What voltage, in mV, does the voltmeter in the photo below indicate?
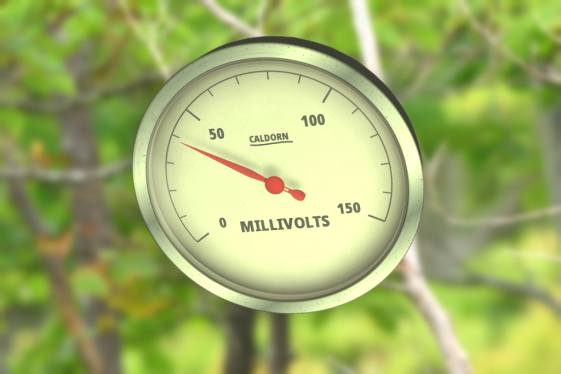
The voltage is 40 mV
